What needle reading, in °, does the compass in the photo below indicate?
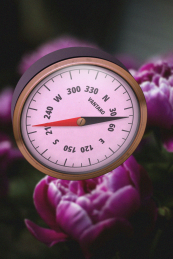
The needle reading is 220 °
